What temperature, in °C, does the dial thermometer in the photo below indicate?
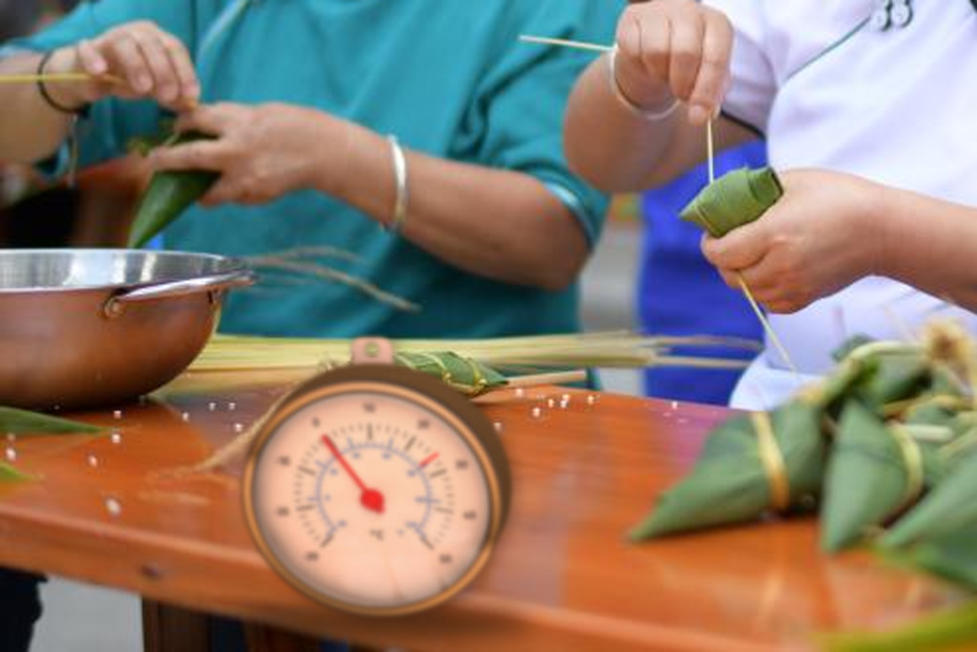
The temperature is 0 °C
